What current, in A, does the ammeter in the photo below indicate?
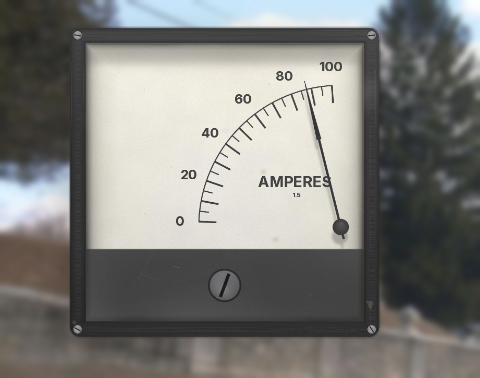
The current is 87.5 A
